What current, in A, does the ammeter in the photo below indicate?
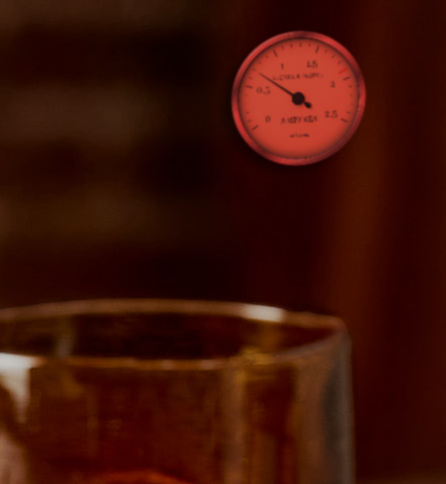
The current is 0.7 A
